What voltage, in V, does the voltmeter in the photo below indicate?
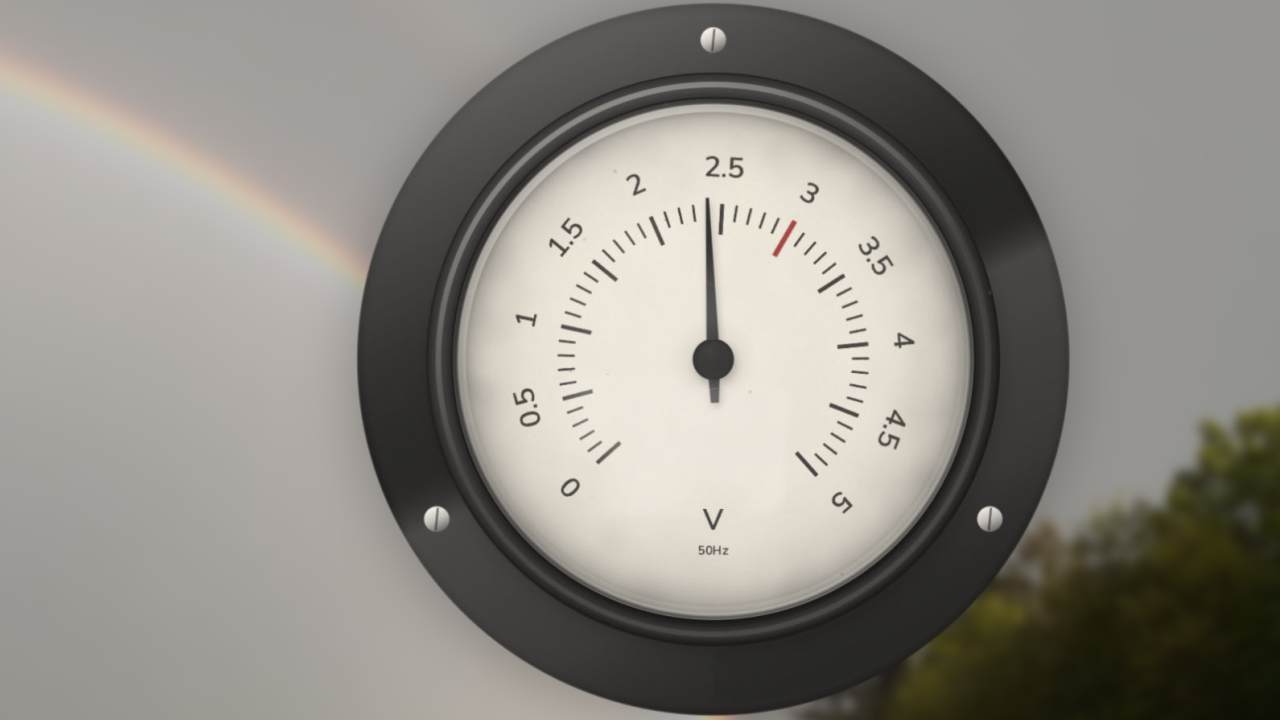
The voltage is 2.4 V
